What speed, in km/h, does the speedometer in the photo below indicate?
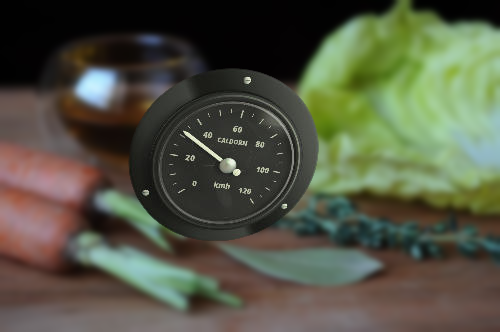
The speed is 32.5 km/h
